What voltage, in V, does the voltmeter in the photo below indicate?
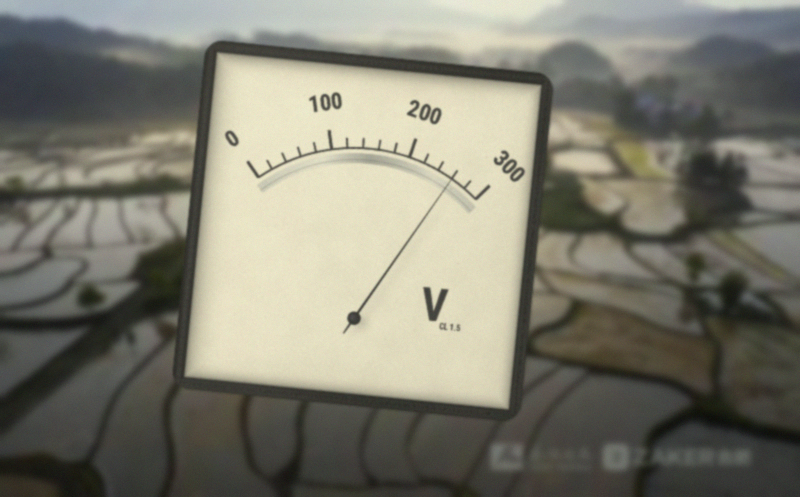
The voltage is 260 V
